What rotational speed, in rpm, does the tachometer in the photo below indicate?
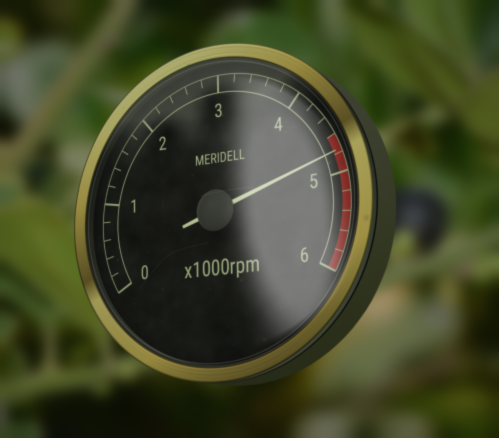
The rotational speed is 4800 rpm
